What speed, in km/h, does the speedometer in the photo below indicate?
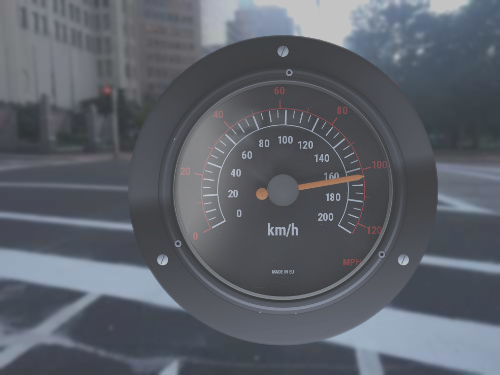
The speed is 165 km/h
